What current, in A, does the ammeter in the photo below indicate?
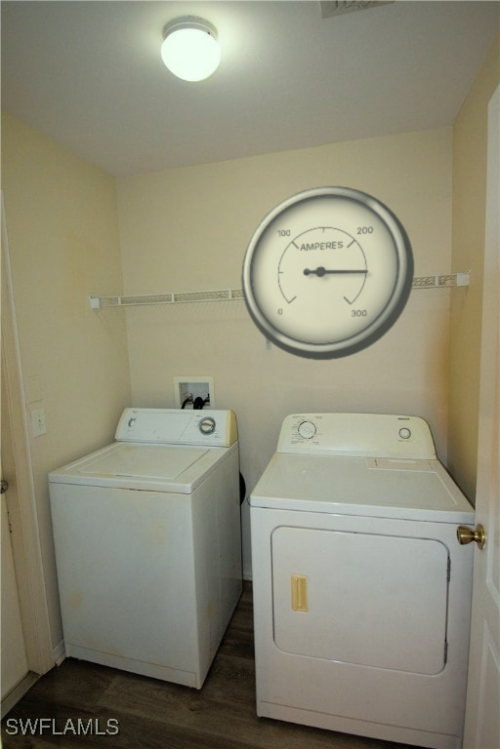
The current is 250 A
